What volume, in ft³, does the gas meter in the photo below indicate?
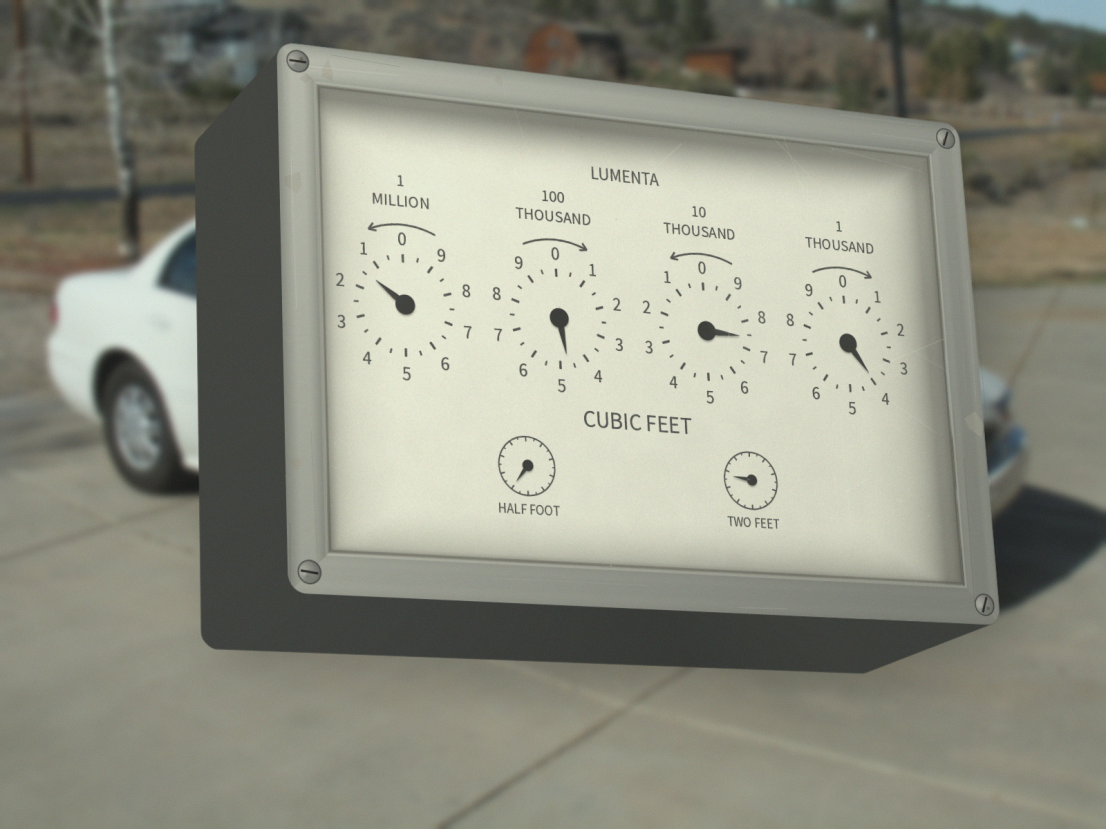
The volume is 147400 ft³
